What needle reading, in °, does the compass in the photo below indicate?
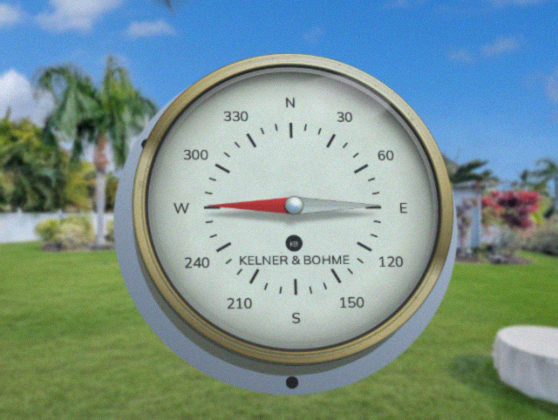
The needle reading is 270 °
